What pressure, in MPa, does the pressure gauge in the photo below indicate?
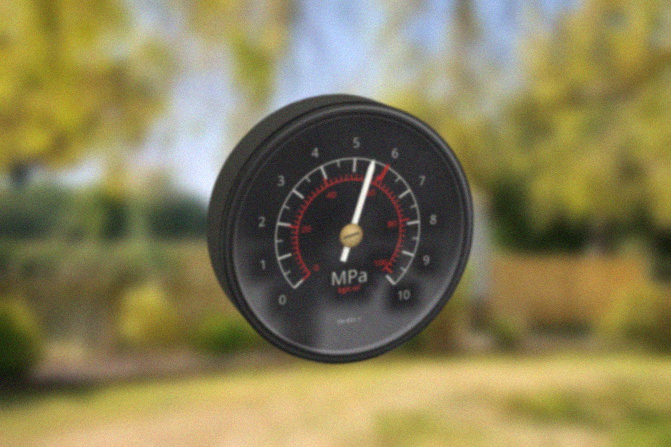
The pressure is 5.5 MPa
